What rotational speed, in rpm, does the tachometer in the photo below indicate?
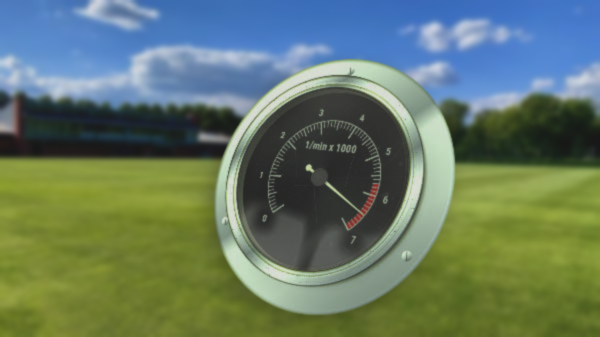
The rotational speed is 6500 rpm
